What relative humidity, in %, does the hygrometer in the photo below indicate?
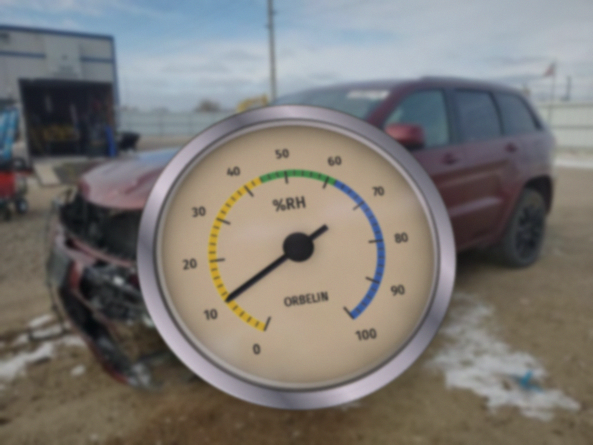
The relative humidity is 10 %
